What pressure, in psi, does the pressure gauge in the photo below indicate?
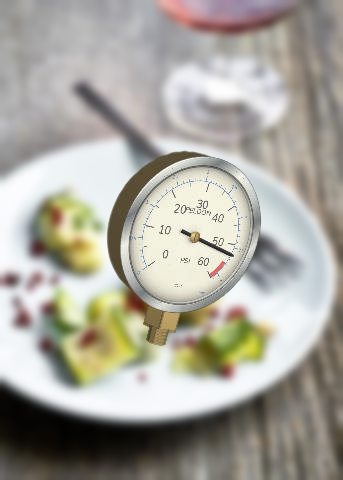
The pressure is 52.5 psi
